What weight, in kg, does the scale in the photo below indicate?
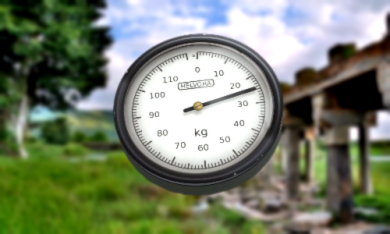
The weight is 25 kg
